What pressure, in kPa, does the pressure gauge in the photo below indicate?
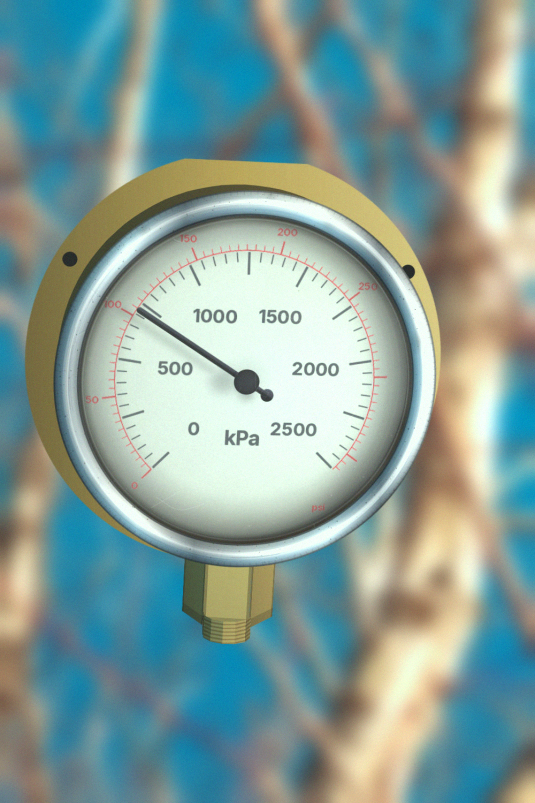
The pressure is 725 kPa
